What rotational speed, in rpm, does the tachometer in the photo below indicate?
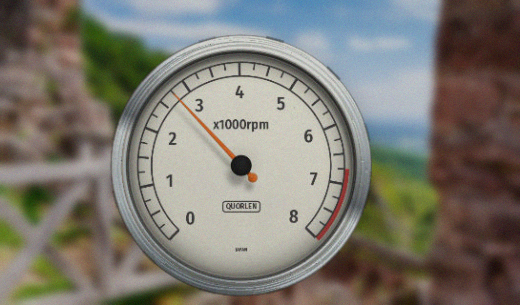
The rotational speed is 2750 rpm
